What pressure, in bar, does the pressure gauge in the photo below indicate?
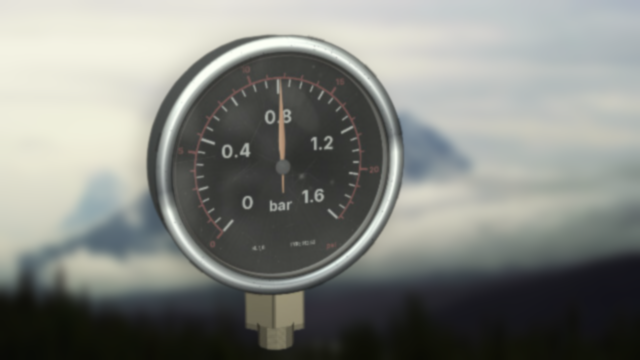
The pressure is 0.8 bar
